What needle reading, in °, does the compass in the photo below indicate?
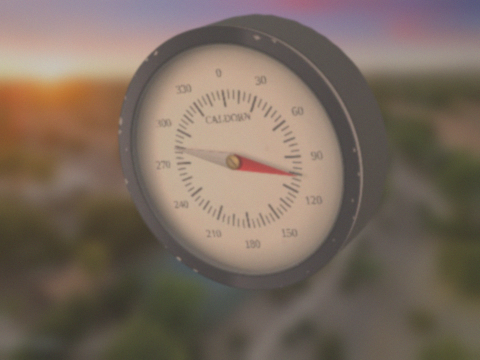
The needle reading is 105 °
